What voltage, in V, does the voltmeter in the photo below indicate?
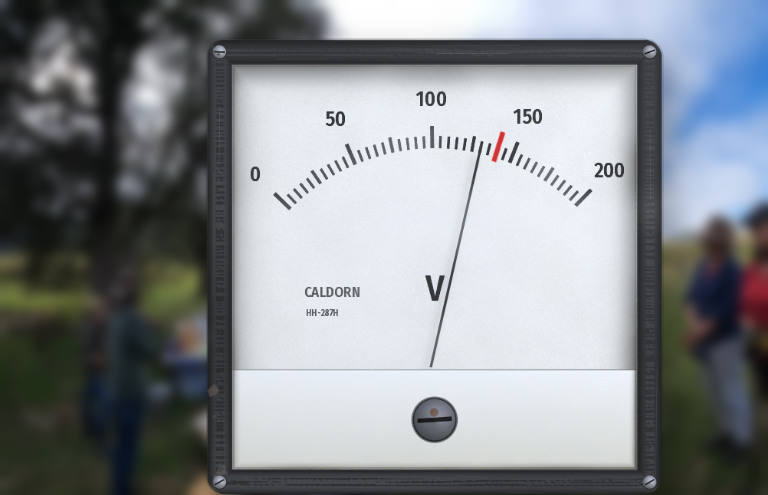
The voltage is 130 V
